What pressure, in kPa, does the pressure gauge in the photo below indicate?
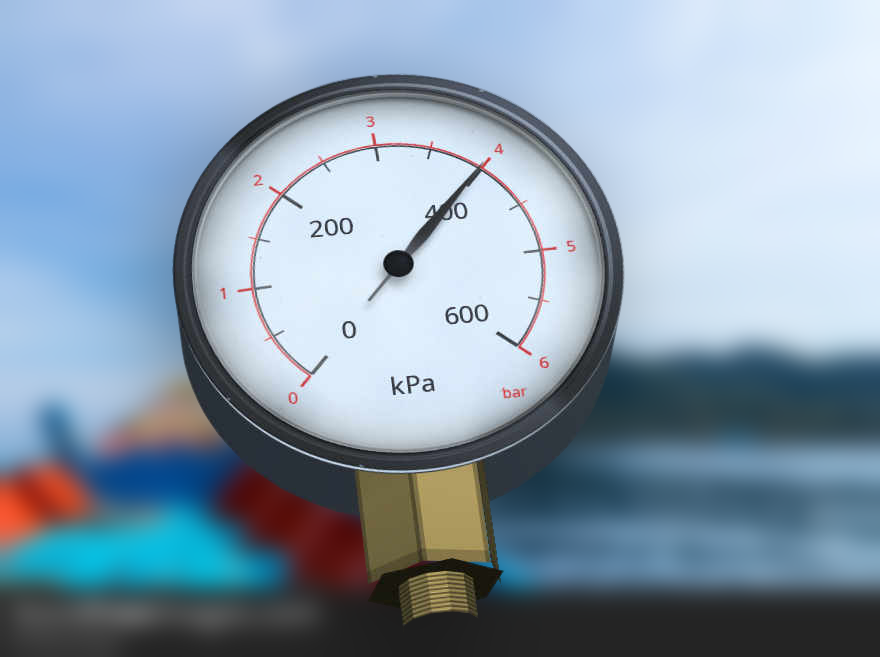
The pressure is 400 kPa
